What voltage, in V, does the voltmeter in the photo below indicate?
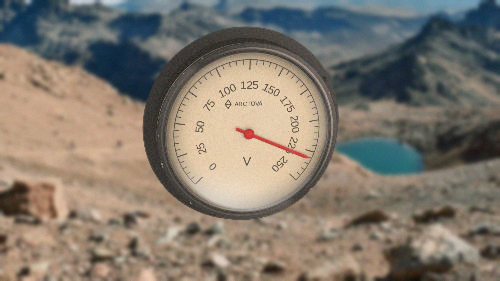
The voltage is 230 V
